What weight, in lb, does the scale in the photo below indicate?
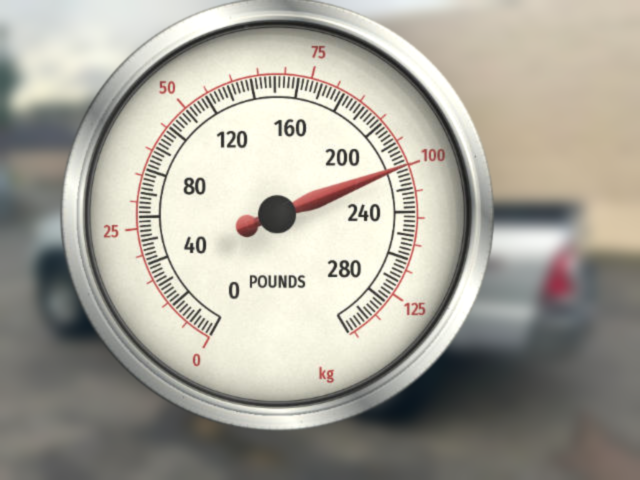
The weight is 220 lb
